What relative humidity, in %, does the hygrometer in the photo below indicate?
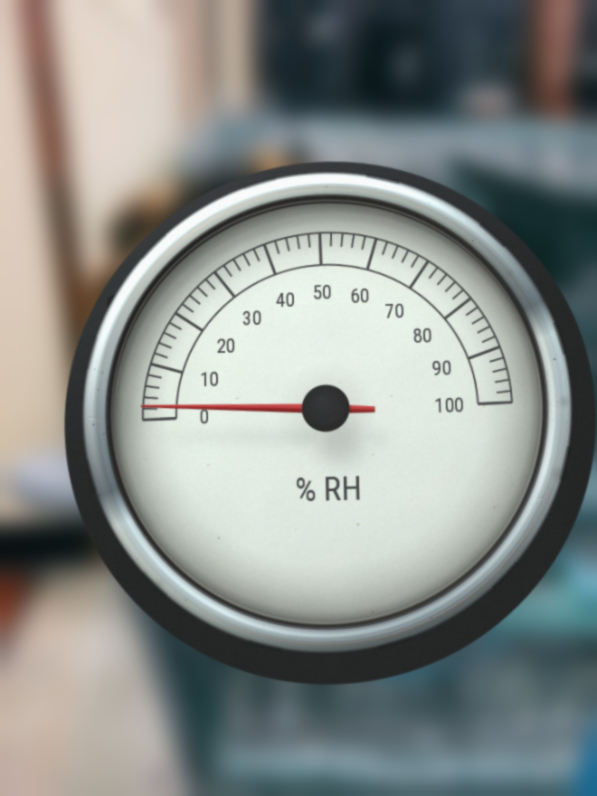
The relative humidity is 2 %
